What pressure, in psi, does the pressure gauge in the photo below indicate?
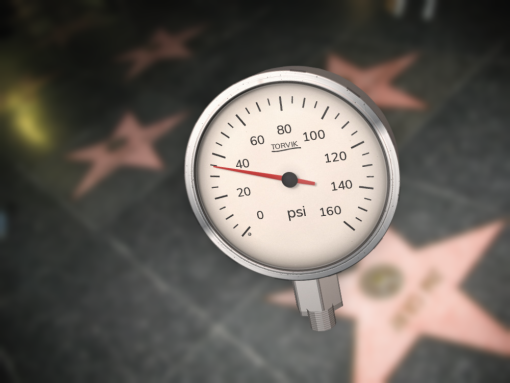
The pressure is 35 psi
